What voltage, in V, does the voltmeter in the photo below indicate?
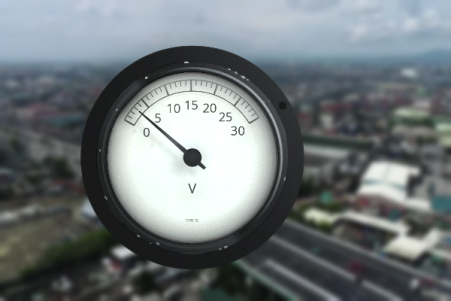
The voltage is 3 V
